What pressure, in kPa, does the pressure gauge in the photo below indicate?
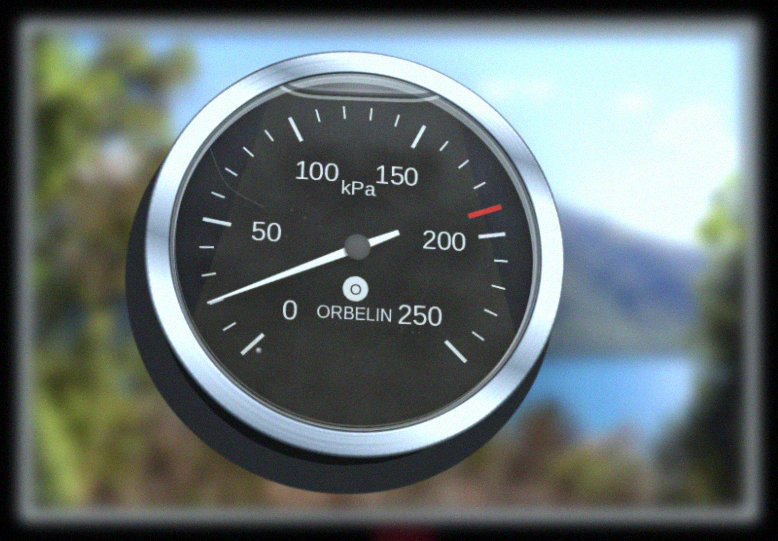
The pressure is 20 kPa
